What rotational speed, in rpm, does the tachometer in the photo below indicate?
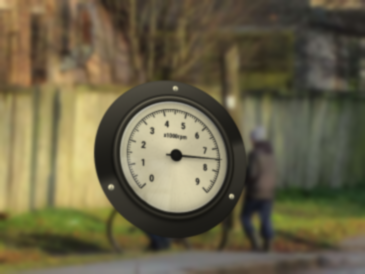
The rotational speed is 7500 rpm
